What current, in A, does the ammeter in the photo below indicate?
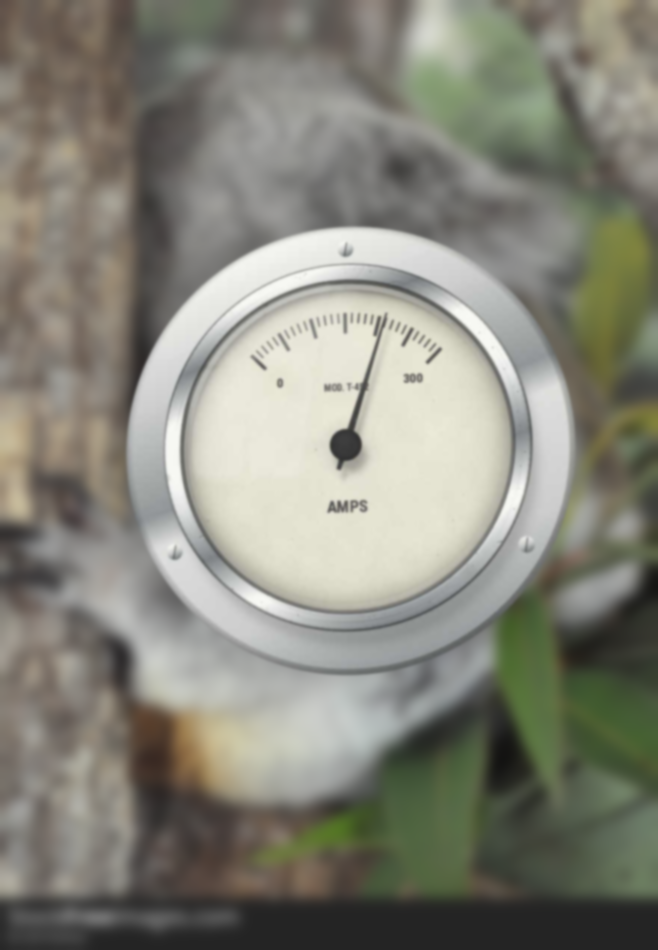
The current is 210 A
